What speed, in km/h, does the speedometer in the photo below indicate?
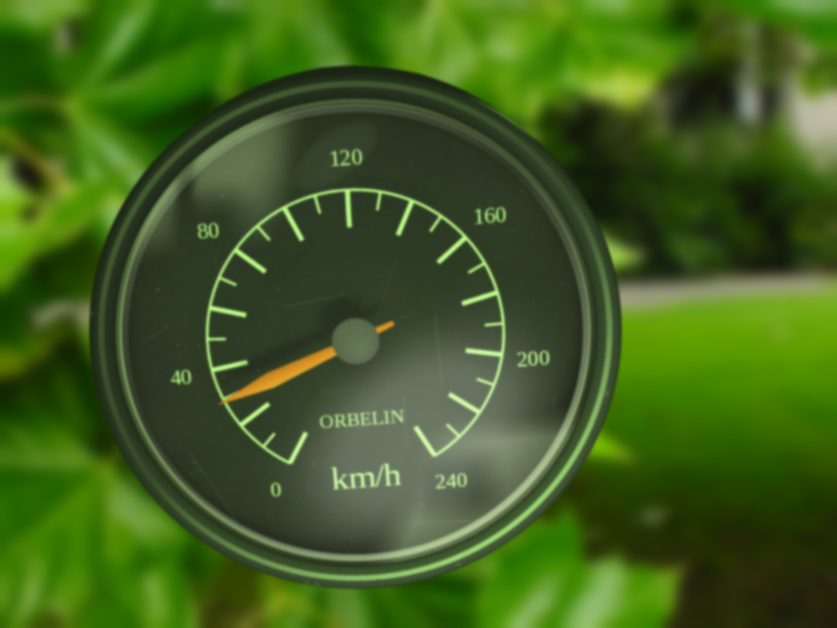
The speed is 30 km/h
